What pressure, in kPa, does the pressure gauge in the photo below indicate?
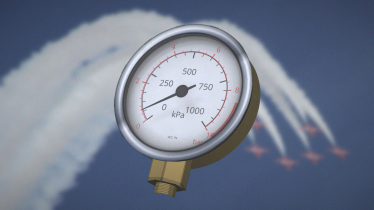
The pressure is 50 kPa
